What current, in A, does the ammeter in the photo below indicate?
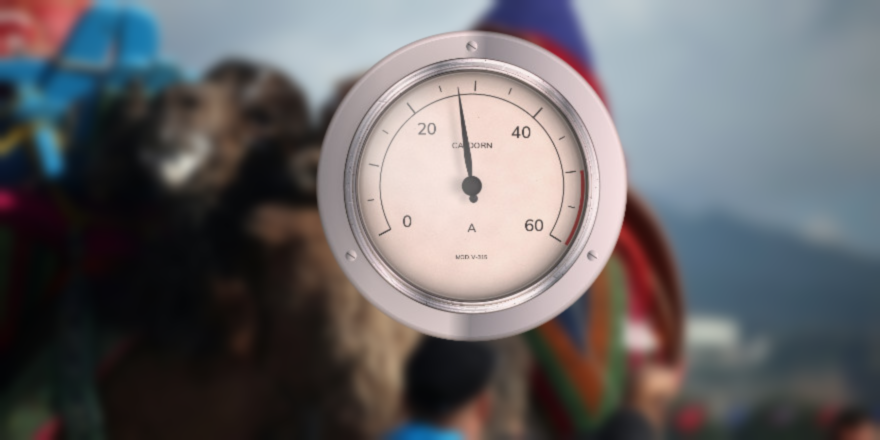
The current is 27.5 A
